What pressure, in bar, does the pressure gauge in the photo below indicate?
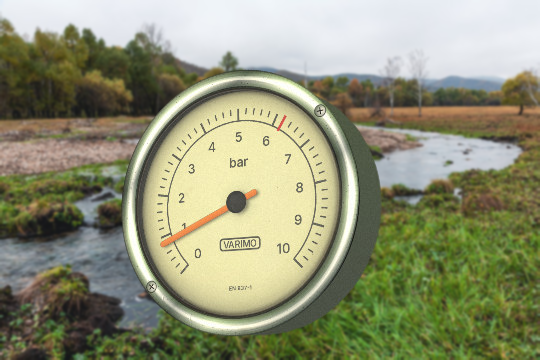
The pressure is 0.8 bar
